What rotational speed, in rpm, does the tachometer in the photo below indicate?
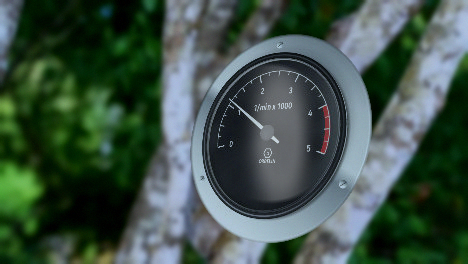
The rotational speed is 1125 rpm
